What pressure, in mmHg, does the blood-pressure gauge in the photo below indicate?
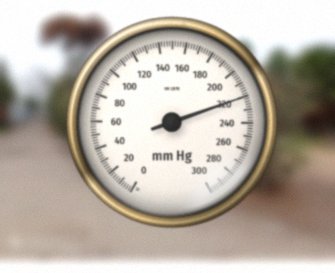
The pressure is 220 mmHg
